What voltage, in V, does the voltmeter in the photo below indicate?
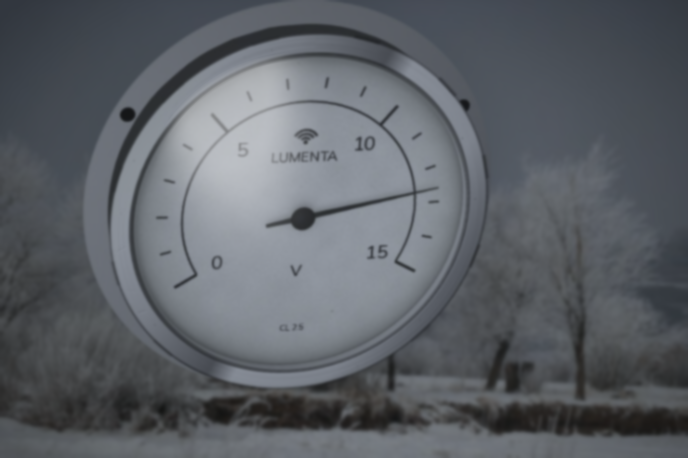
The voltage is 12.5 V
